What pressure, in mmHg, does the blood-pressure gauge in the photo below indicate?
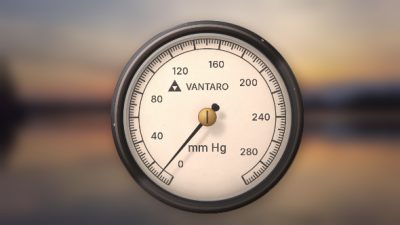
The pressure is 10 mmHg
